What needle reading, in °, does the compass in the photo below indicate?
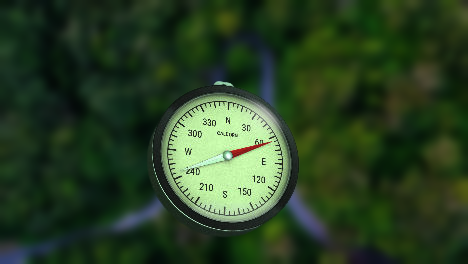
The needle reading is 65 °
